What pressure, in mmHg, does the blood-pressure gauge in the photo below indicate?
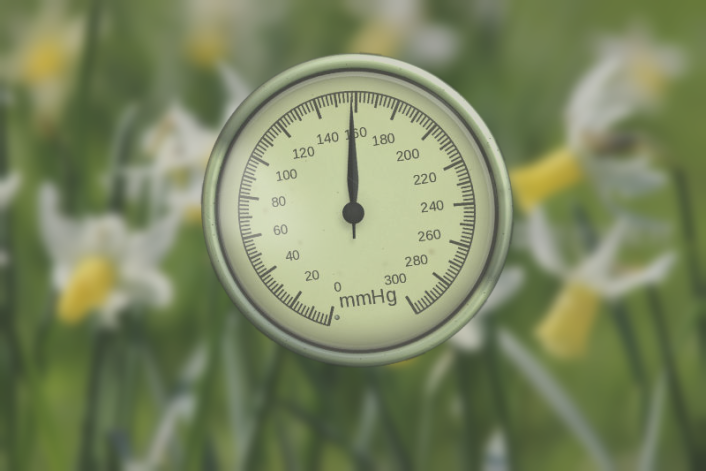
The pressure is 158 mmHg
